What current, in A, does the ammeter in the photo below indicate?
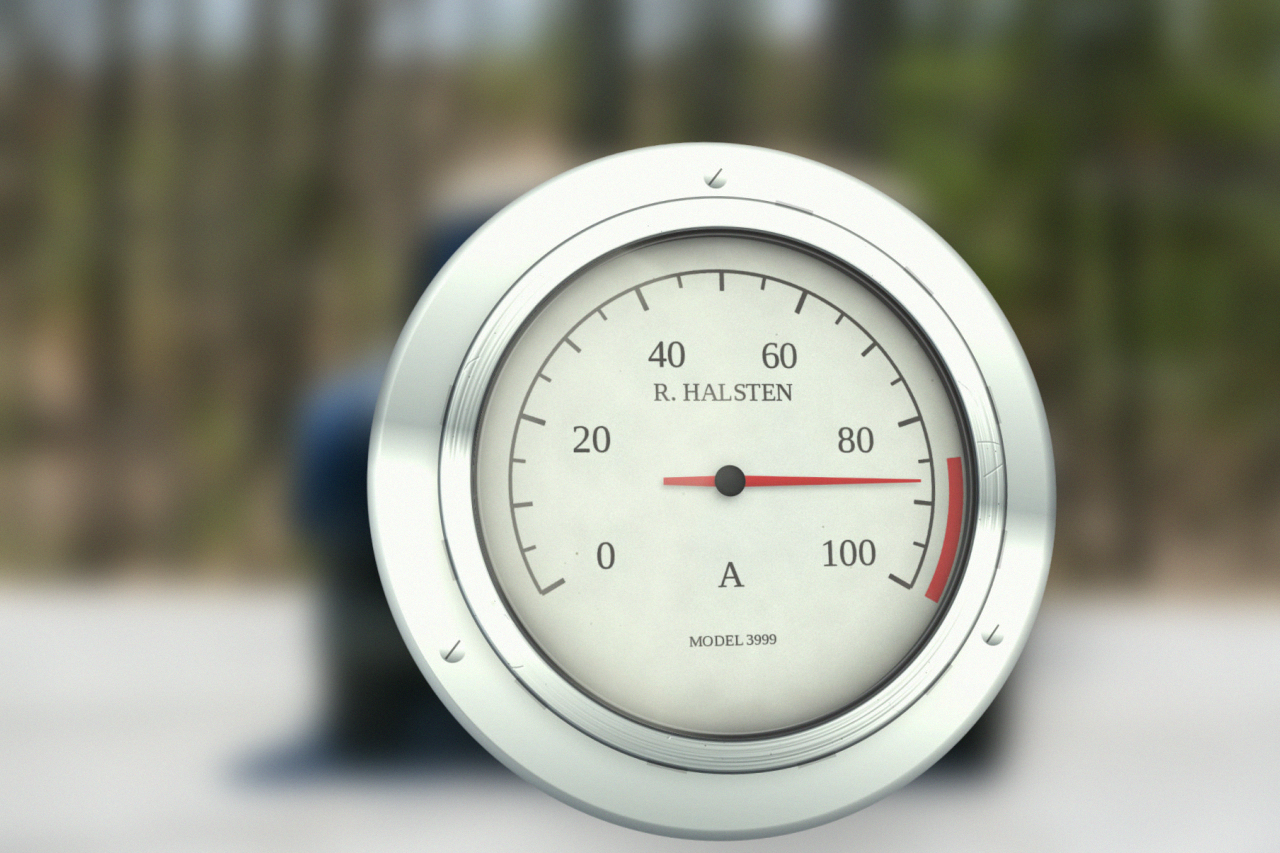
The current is 87.5 A
